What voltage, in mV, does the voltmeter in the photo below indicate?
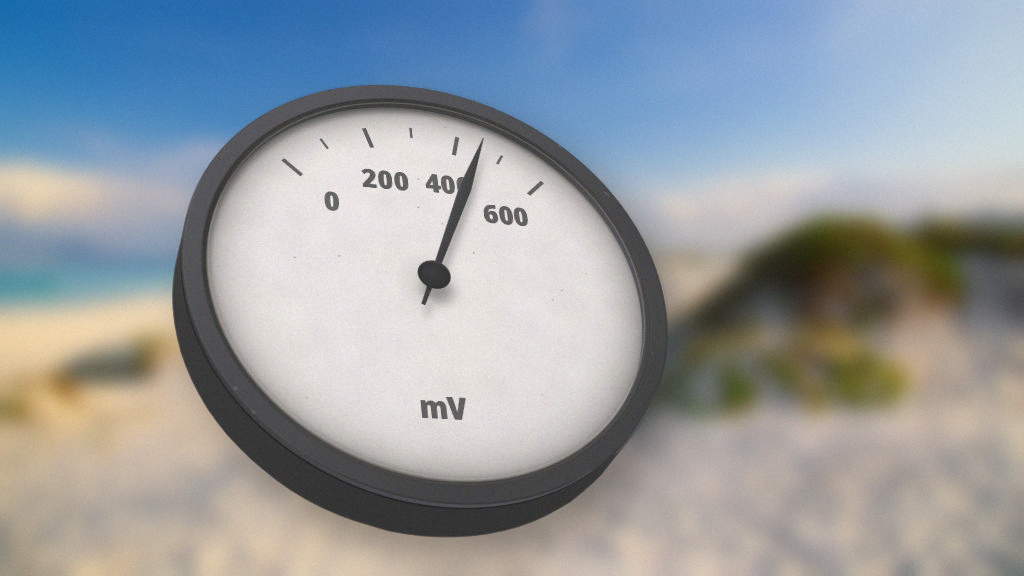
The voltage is 450 mV
